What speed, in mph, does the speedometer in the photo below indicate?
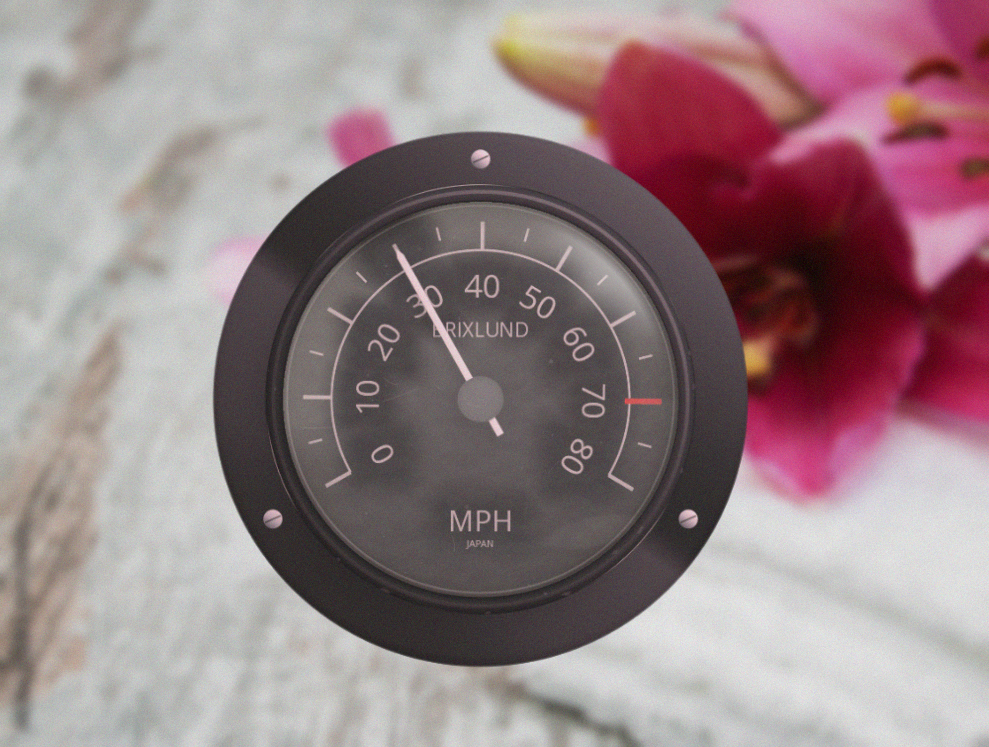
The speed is 30 mph
